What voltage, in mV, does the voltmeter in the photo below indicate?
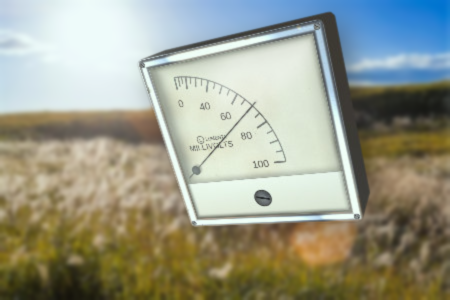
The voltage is 70 mV
